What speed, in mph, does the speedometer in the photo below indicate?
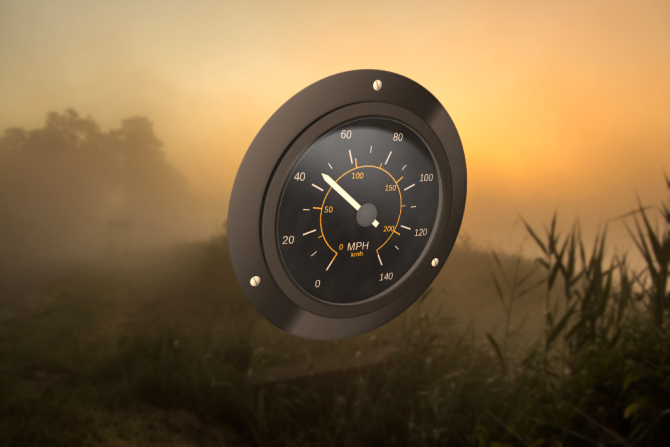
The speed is 45 mph
